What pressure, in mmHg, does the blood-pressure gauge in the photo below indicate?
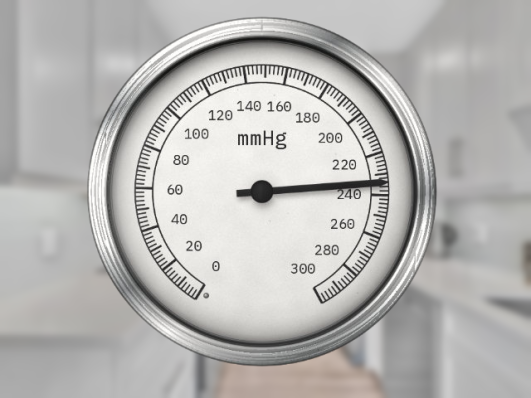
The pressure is 234 mmHg
